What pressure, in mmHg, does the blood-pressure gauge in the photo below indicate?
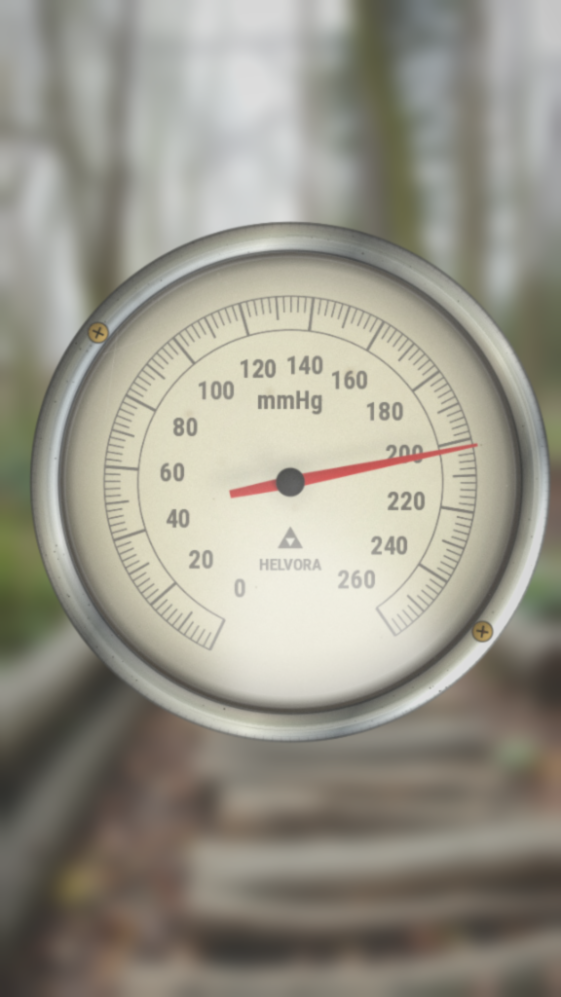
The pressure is 202 mmHg
